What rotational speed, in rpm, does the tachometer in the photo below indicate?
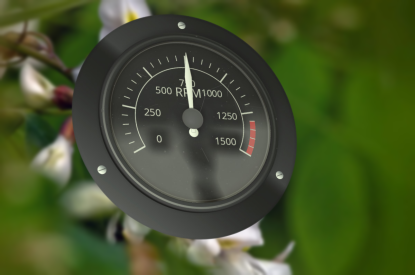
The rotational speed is 750 rpm
